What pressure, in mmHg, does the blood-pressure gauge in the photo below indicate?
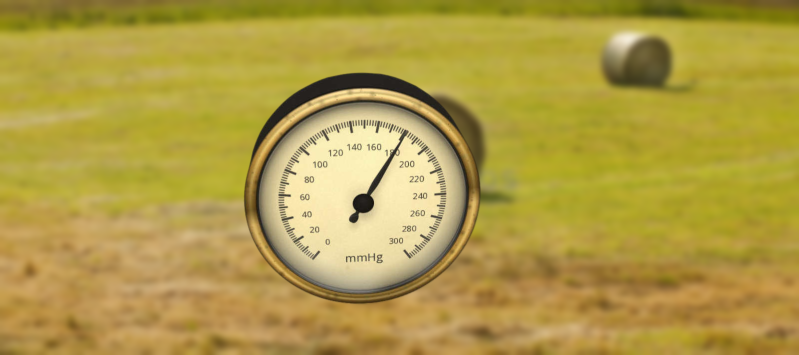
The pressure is 180 mmHg
